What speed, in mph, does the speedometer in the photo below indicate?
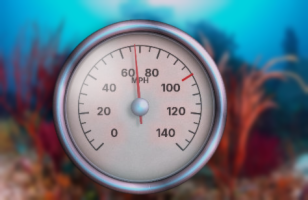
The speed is 67.5 mph
